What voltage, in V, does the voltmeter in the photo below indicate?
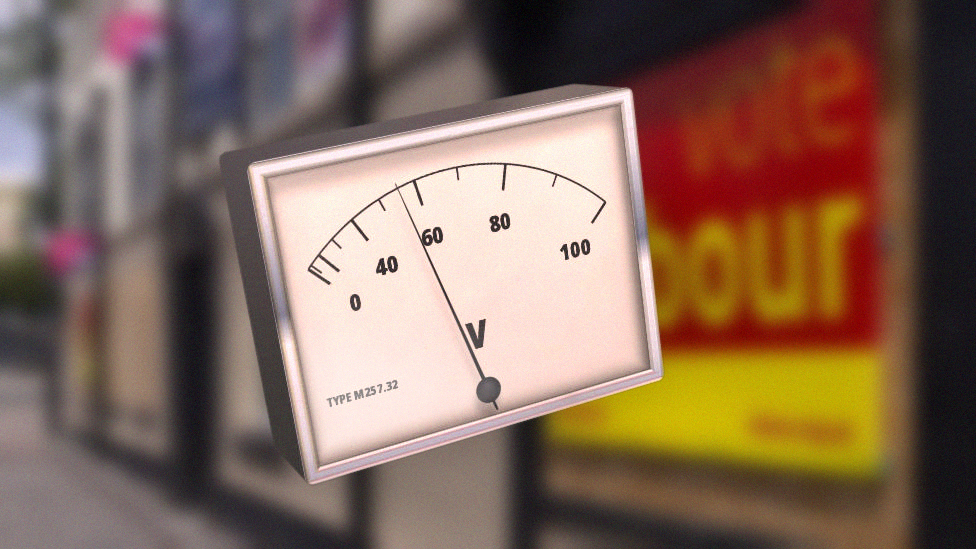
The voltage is 55 V
